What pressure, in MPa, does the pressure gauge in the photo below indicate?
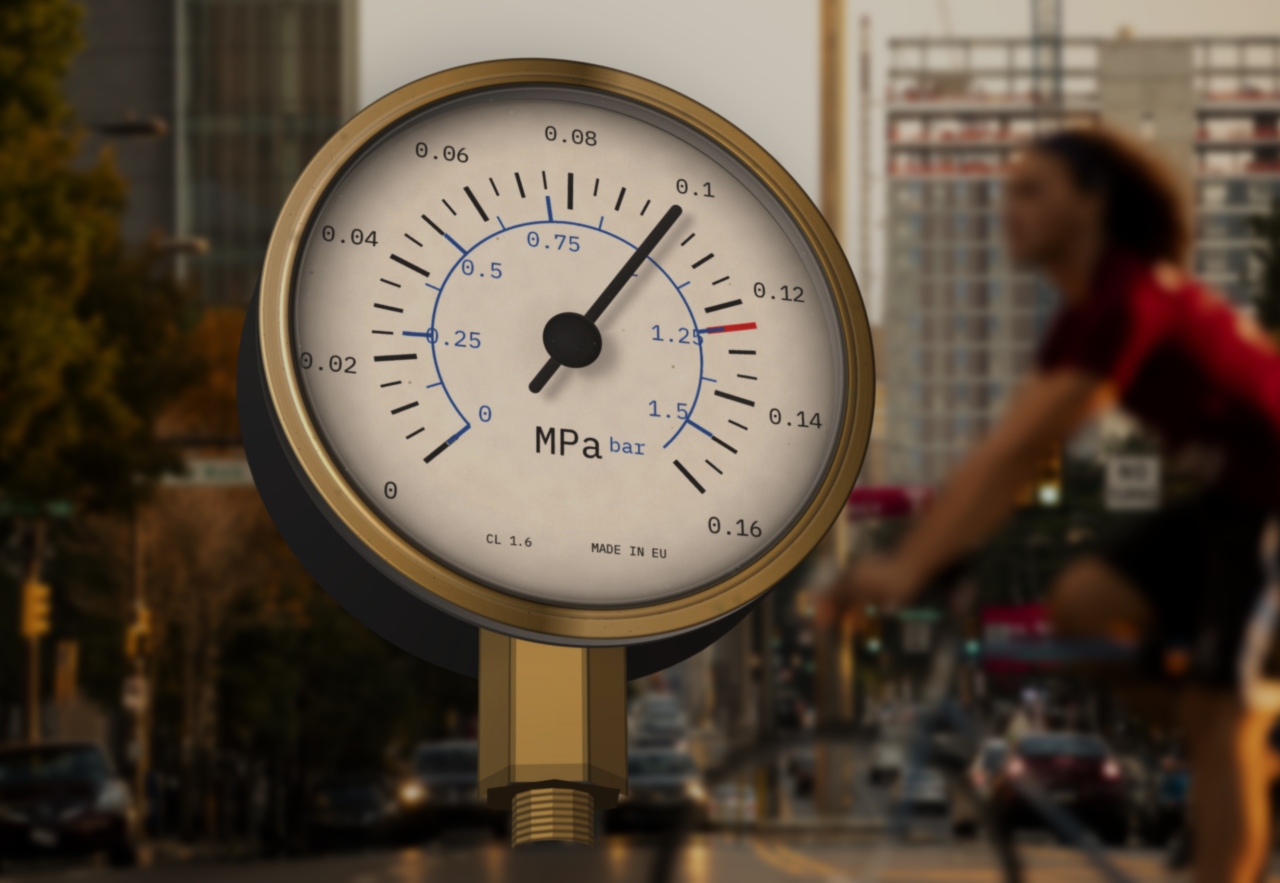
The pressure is 0.1 MPa
